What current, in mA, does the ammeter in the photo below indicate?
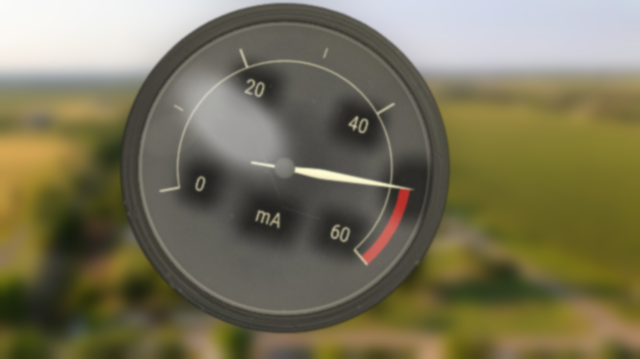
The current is 50 mA
